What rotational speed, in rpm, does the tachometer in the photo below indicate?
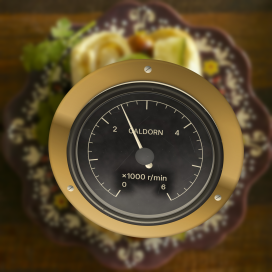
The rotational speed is 2500 rpm
